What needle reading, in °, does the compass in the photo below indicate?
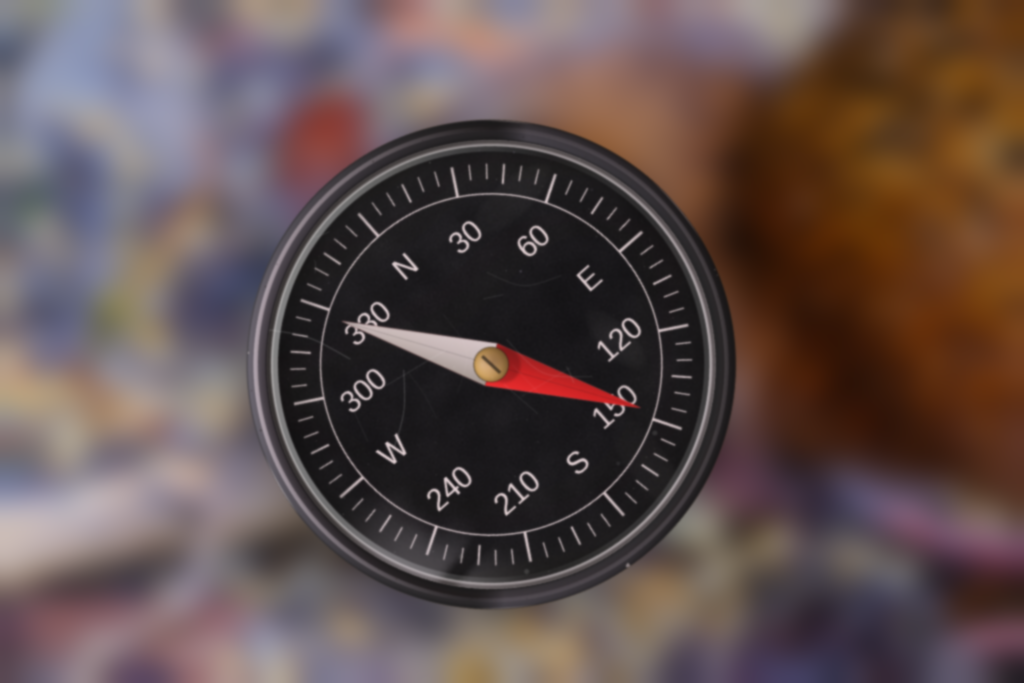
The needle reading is 147.5 °
